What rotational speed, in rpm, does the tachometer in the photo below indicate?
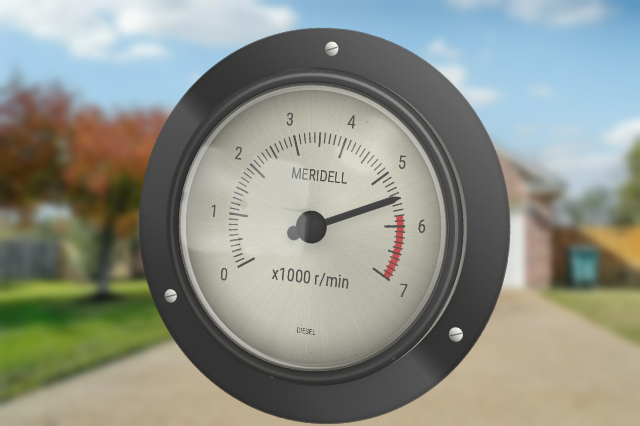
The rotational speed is 5500 rpm
